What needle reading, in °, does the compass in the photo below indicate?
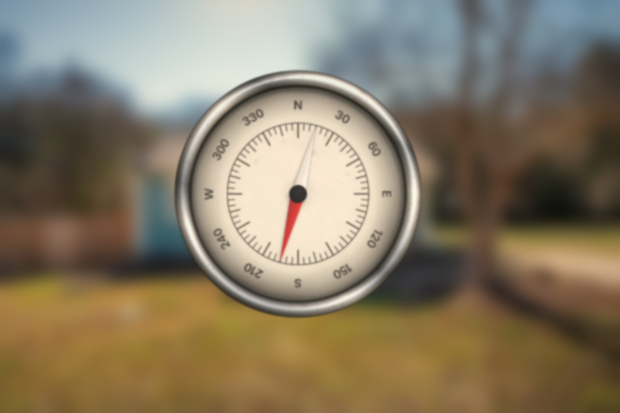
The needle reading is 195 °
